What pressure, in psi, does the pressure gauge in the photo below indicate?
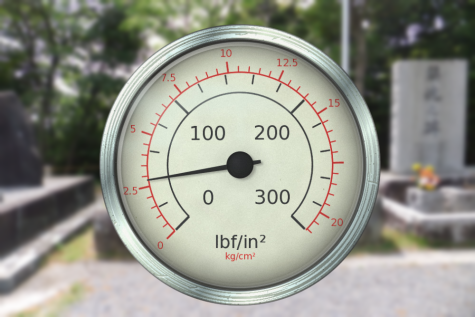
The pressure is 40 psi
